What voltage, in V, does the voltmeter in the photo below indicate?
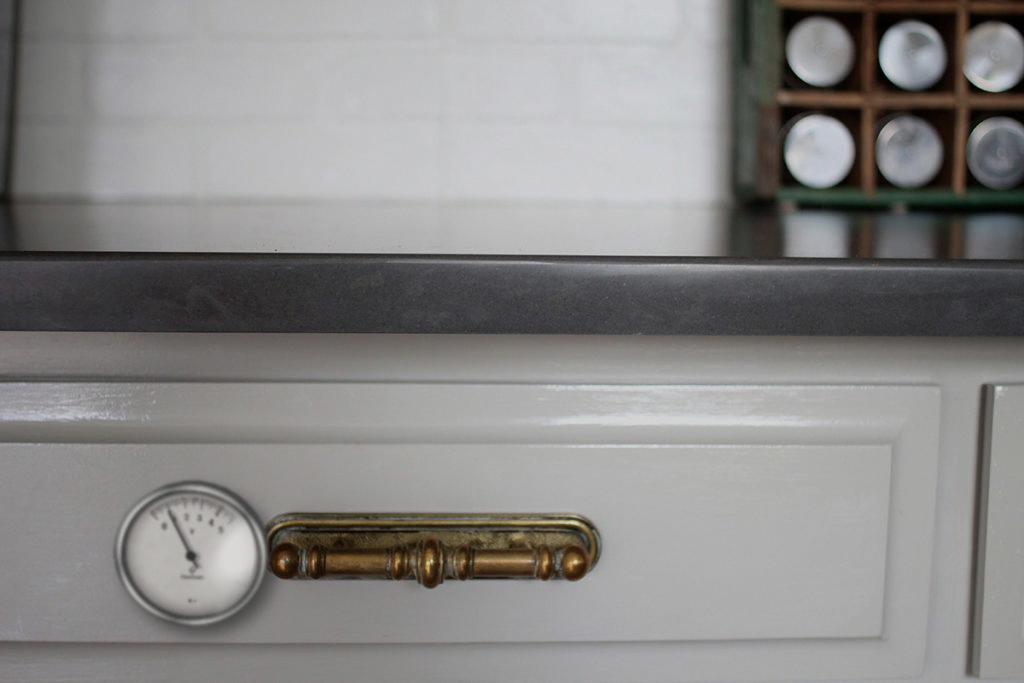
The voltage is 1 V
